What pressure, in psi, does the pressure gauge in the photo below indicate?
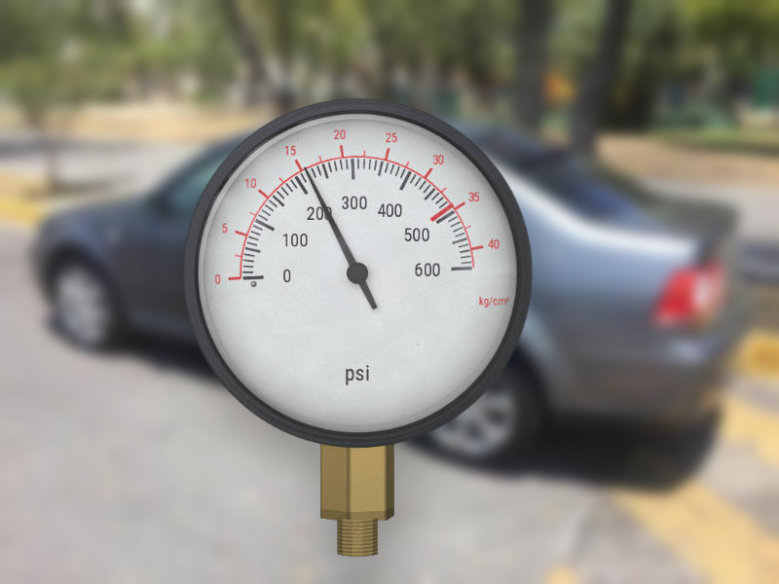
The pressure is 220 psi
